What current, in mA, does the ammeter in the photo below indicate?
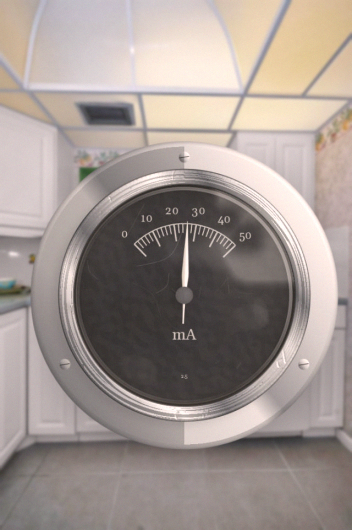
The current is 26 mA
